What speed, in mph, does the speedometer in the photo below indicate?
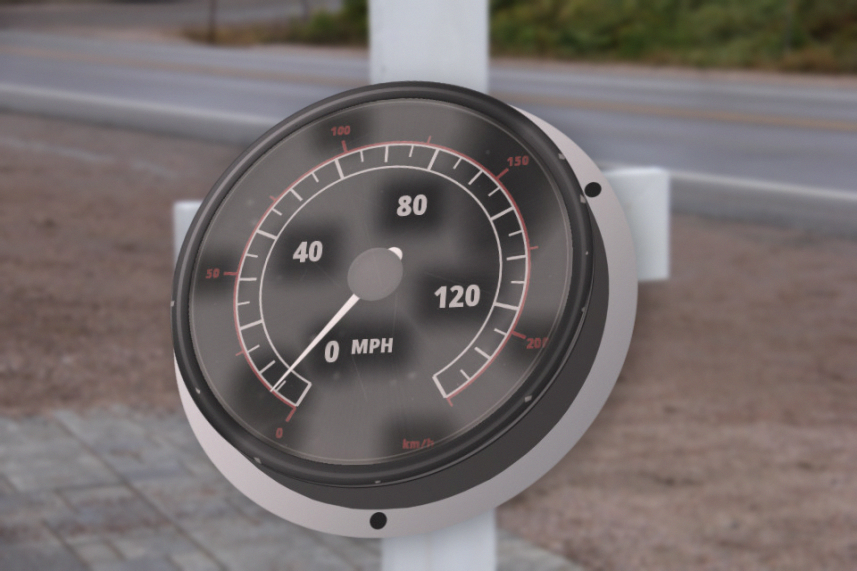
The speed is 5 mph
